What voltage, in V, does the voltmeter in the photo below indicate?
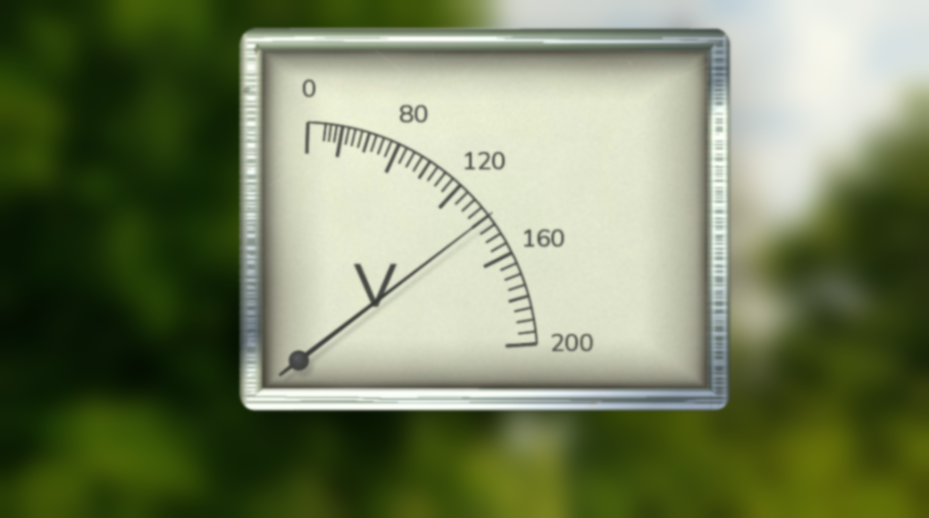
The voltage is 140 V
